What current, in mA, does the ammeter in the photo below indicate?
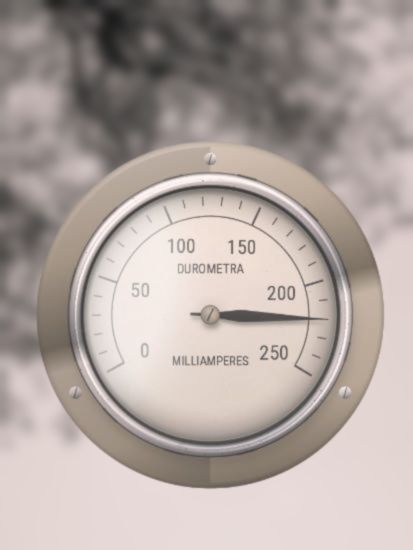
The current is 220 mA
